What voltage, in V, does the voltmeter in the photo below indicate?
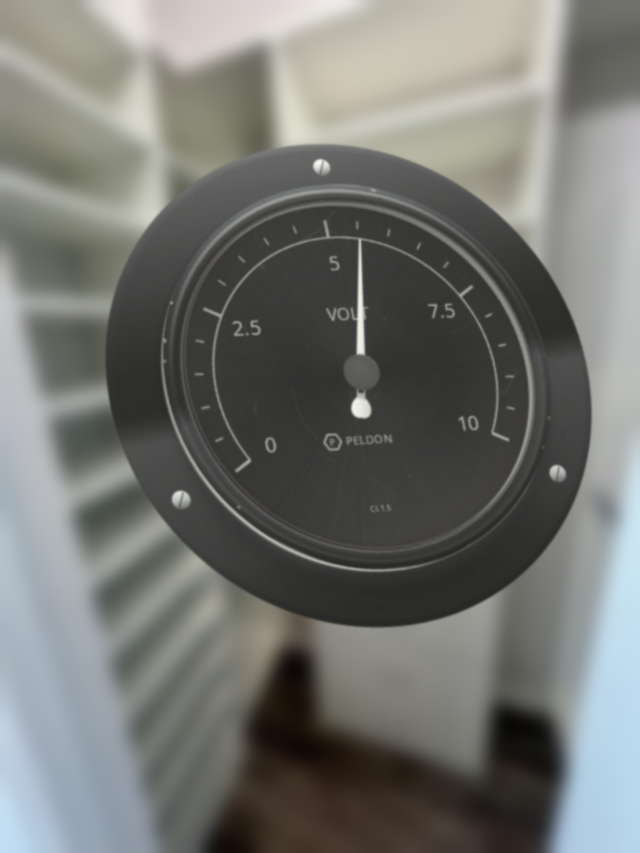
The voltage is 5.5 V
